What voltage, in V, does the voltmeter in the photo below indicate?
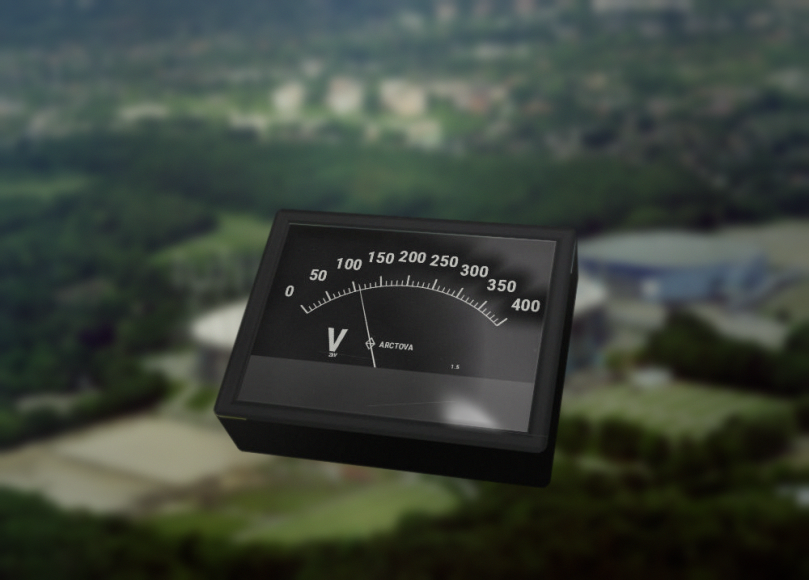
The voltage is 110 V
